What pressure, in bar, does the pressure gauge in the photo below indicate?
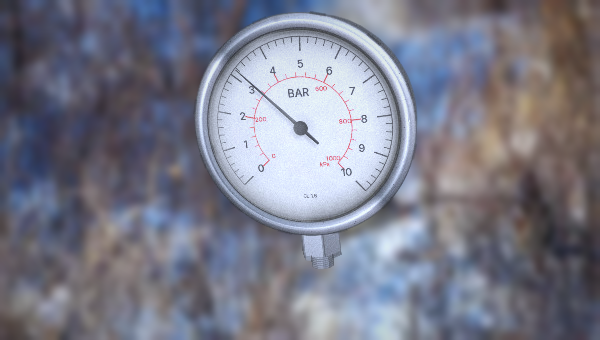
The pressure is 3.2 bar
